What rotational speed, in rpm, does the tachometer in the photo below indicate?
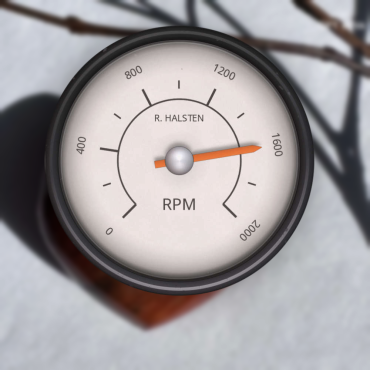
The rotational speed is 1600 rpm
